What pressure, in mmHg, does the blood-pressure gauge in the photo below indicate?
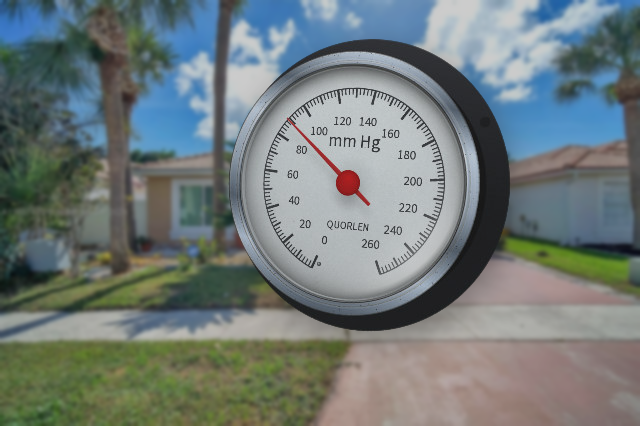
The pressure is 90 mmHg
